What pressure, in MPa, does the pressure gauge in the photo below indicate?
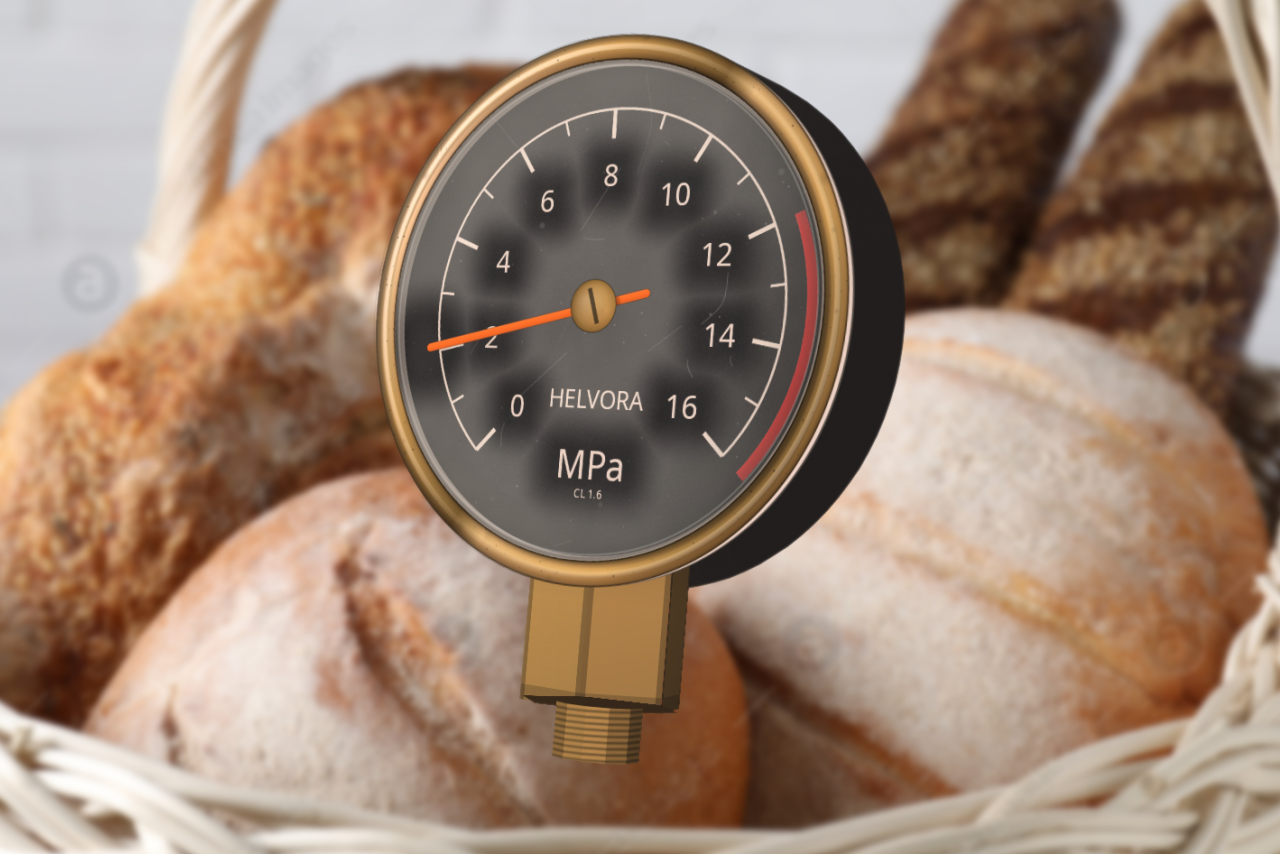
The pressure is 2 MPa
